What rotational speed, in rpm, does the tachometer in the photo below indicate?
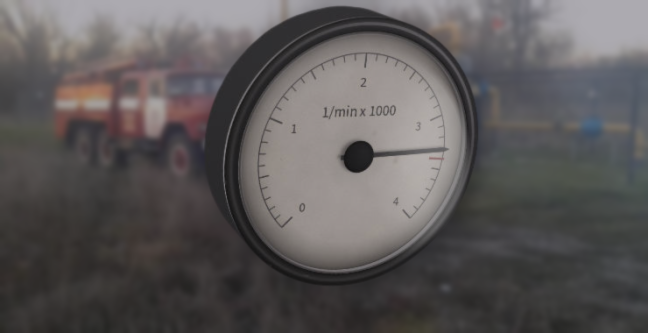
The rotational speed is 3300 rpm
